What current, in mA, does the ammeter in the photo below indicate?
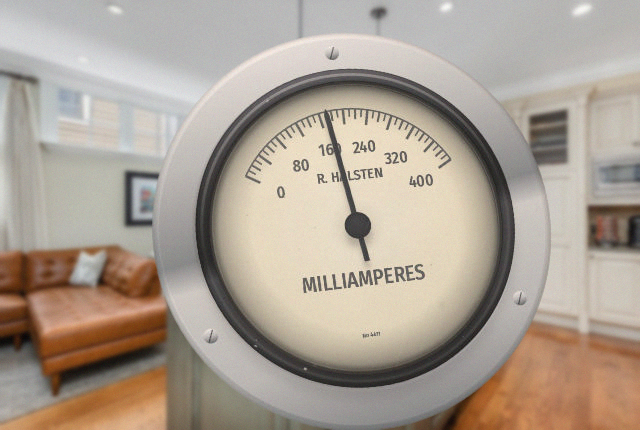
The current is 170 mA
